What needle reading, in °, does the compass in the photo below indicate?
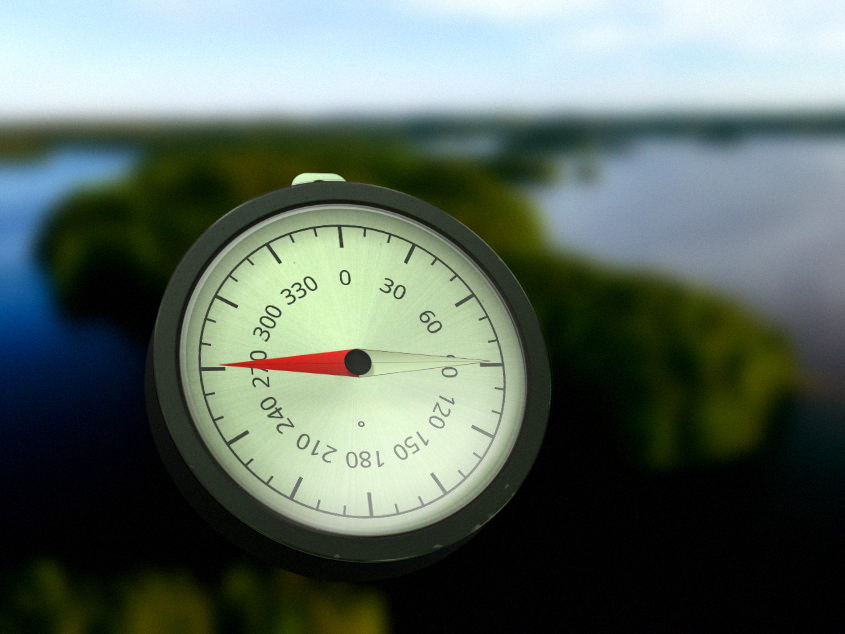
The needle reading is 270 °
